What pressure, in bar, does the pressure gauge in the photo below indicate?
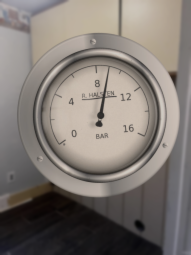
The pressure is 9 bar
